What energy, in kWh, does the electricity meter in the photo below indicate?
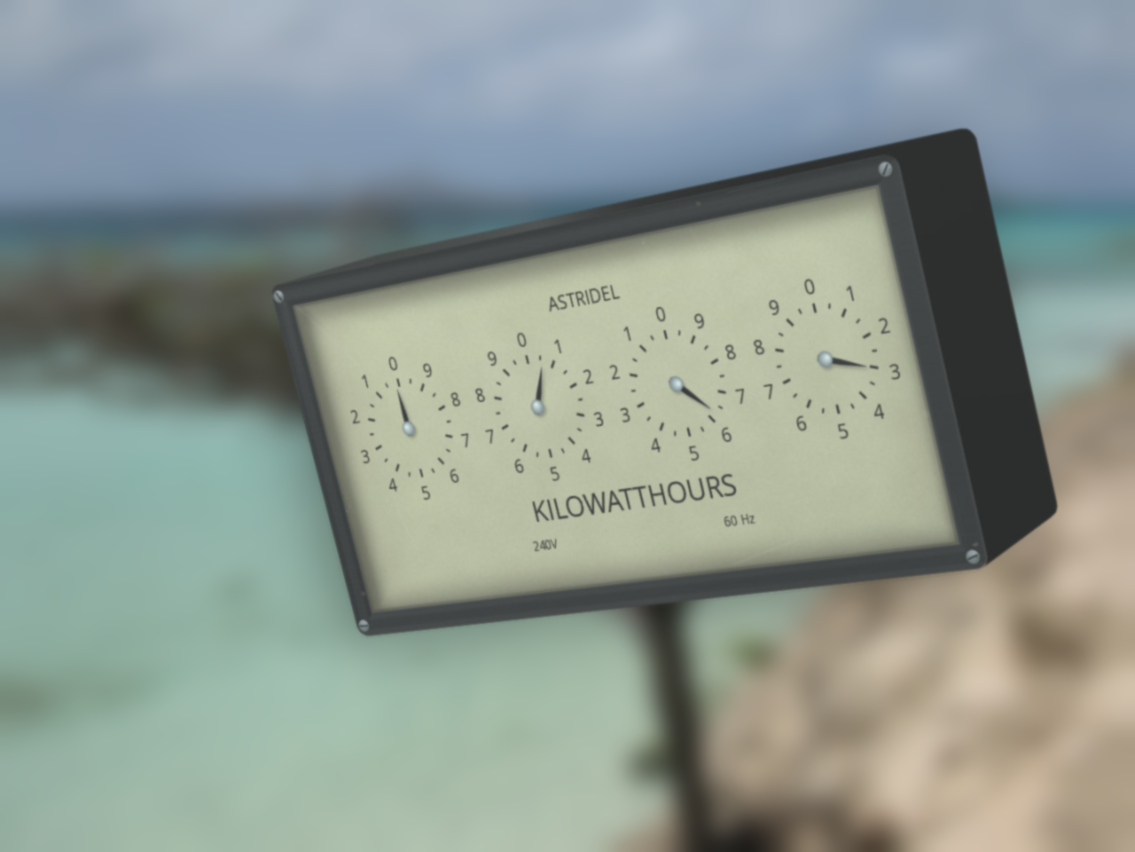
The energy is 63 kWh
